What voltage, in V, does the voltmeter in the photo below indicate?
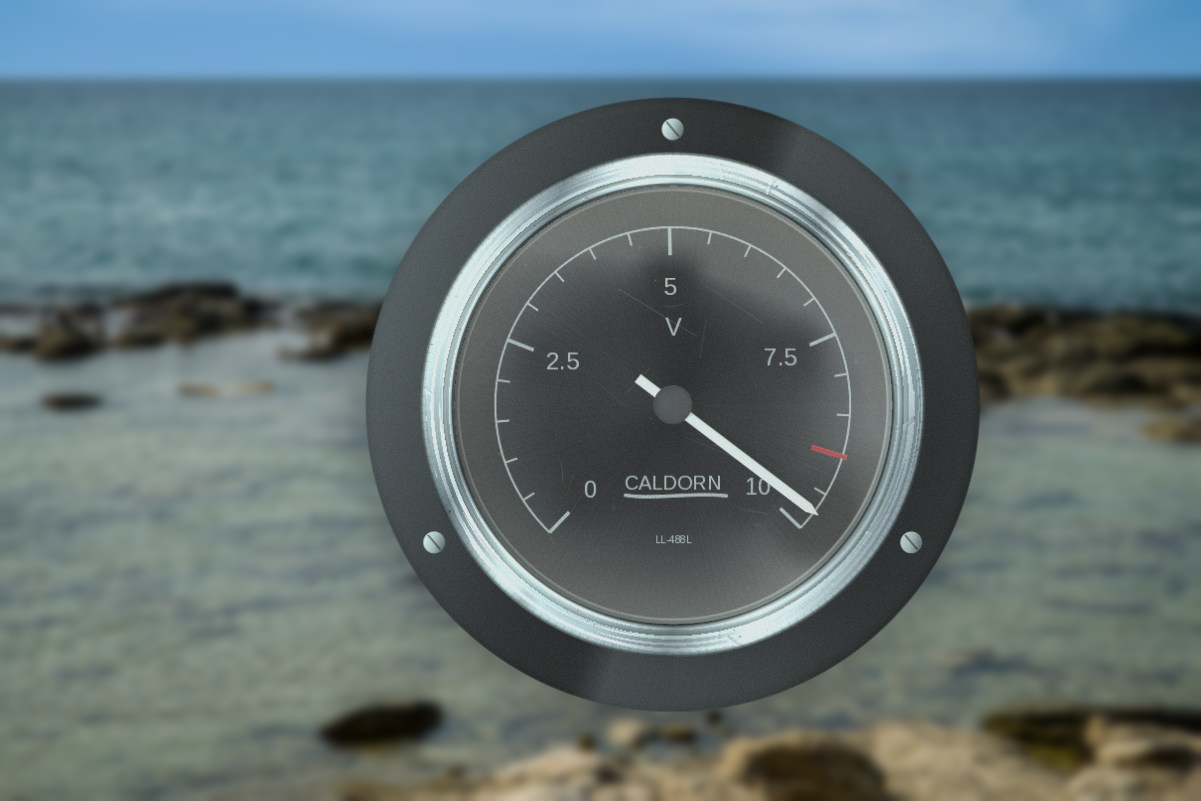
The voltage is 9.75 V
